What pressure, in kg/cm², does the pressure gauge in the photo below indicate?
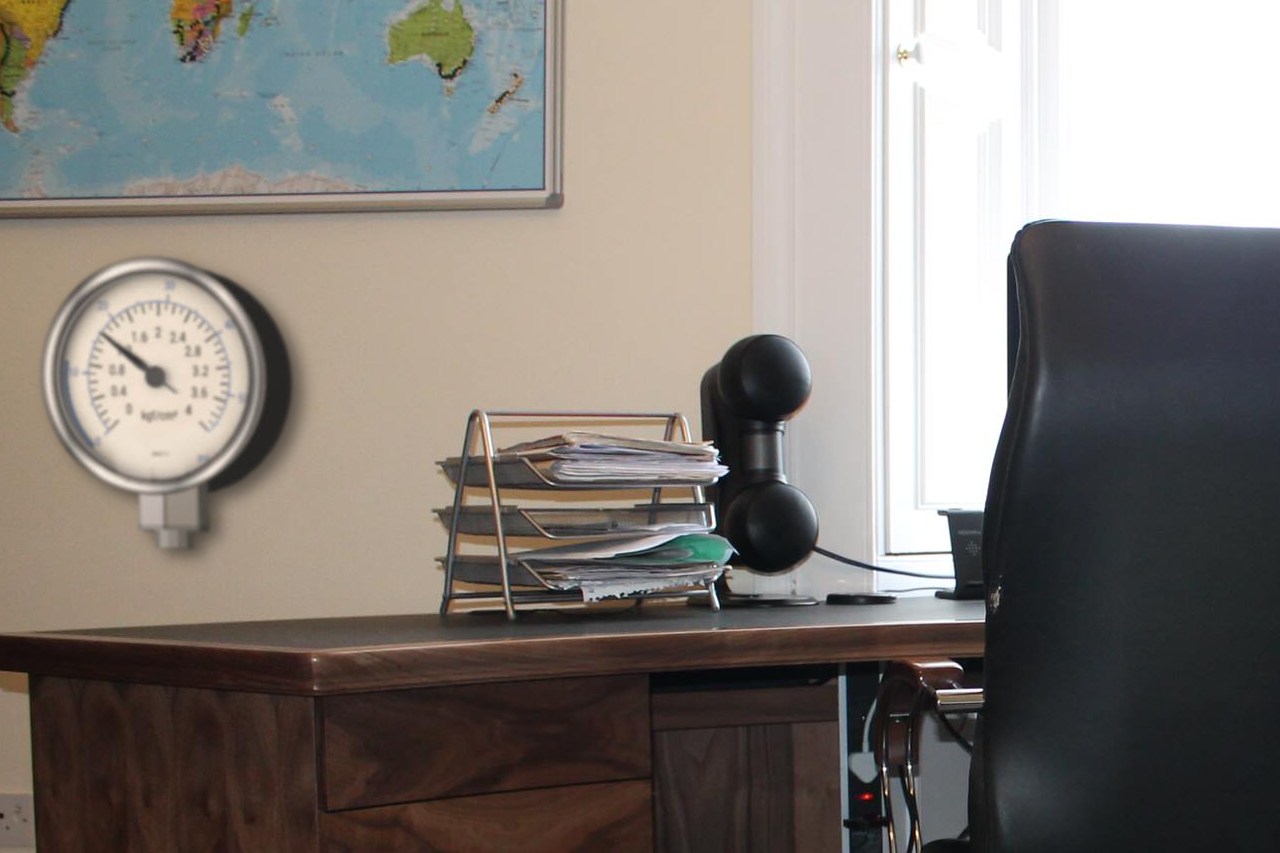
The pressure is 1.2 kg/cm²
